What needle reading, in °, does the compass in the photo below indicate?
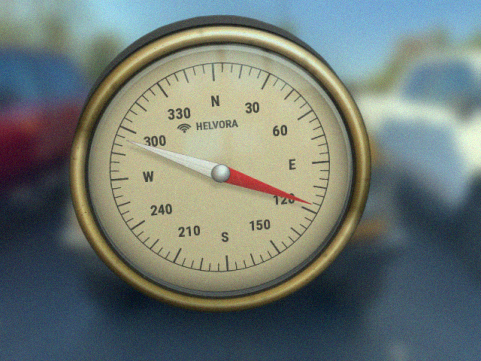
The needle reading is 115 °
